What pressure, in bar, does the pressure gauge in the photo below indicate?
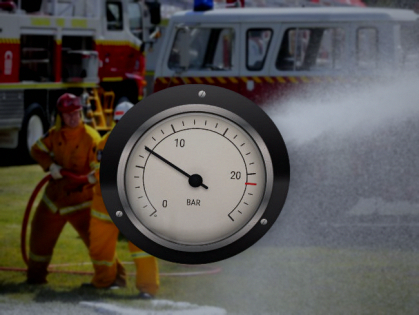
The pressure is 7 bar
